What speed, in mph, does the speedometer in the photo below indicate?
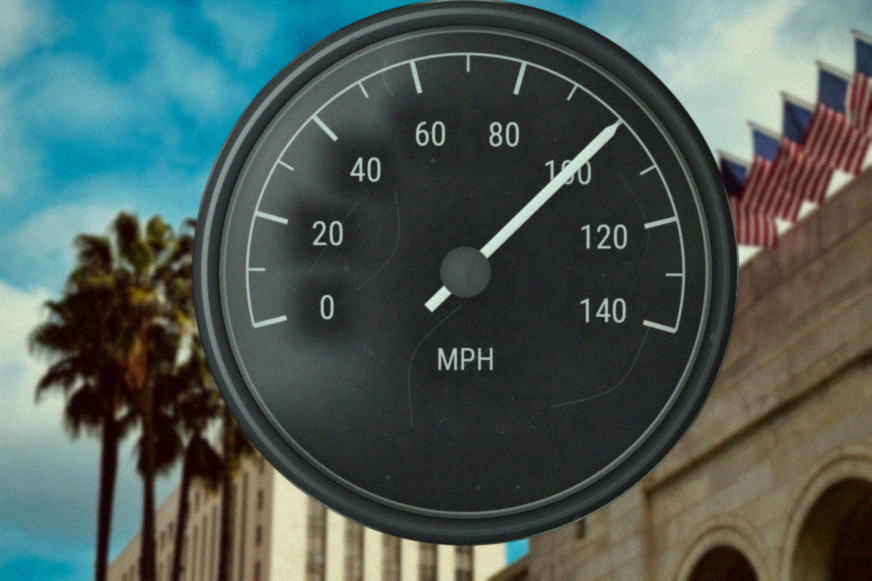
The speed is 100 mph
